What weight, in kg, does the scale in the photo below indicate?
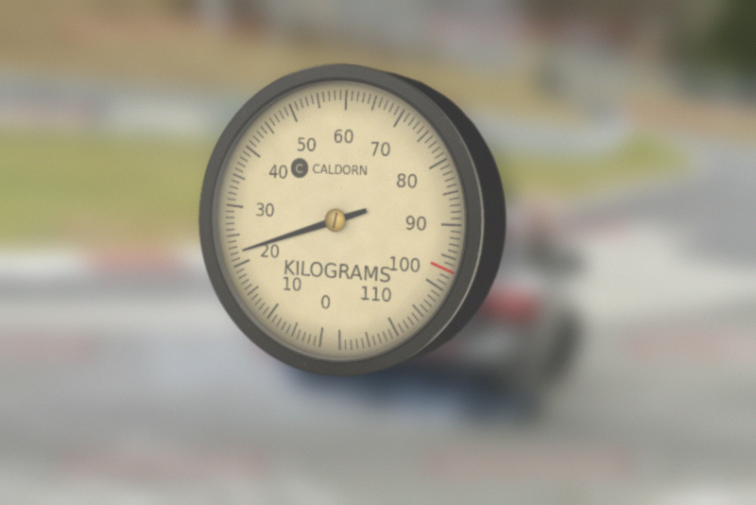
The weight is 22 kg
